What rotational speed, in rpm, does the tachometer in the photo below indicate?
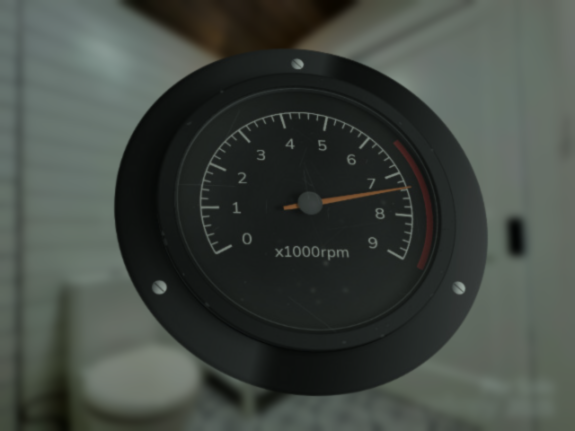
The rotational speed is 7400 rpm
